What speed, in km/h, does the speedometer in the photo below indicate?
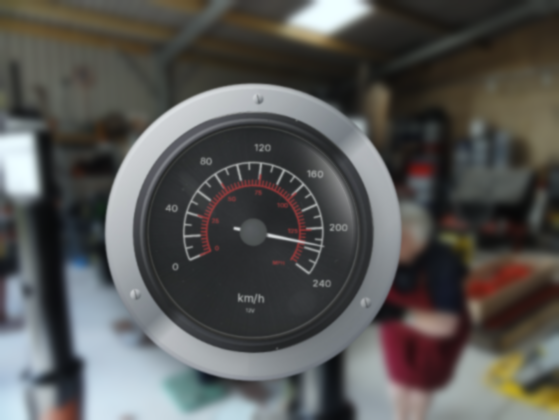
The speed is 215 km/h
